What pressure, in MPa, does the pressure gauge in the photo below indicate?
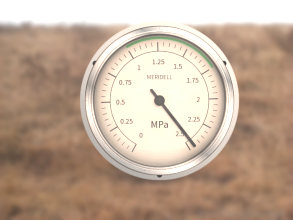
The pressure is 2.45 MPa
